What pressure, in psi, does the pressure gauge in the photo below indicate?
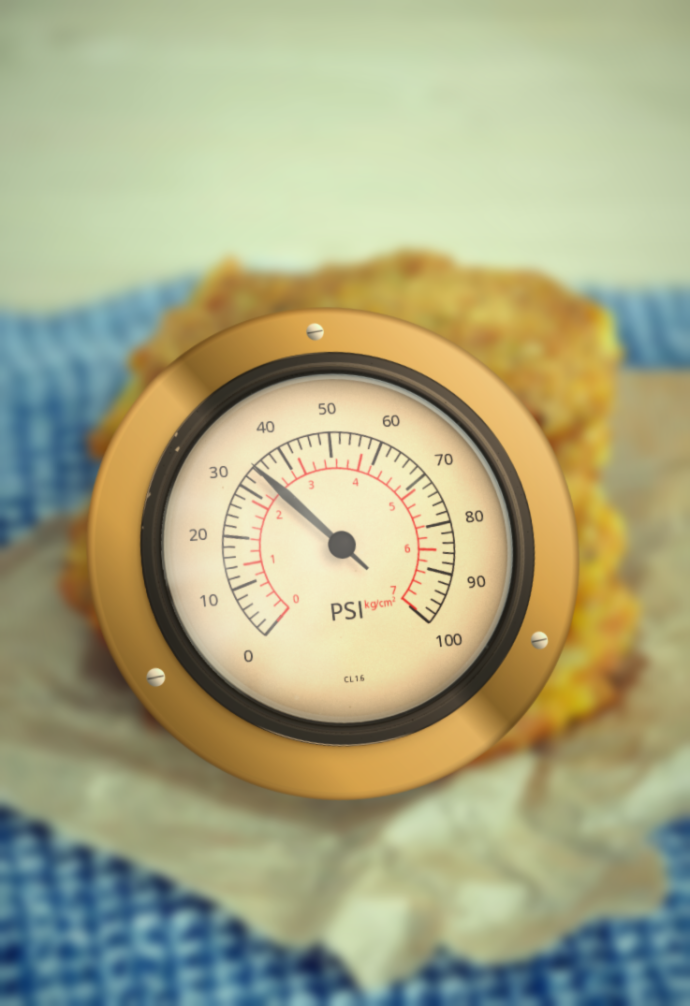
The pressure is 34 psi
